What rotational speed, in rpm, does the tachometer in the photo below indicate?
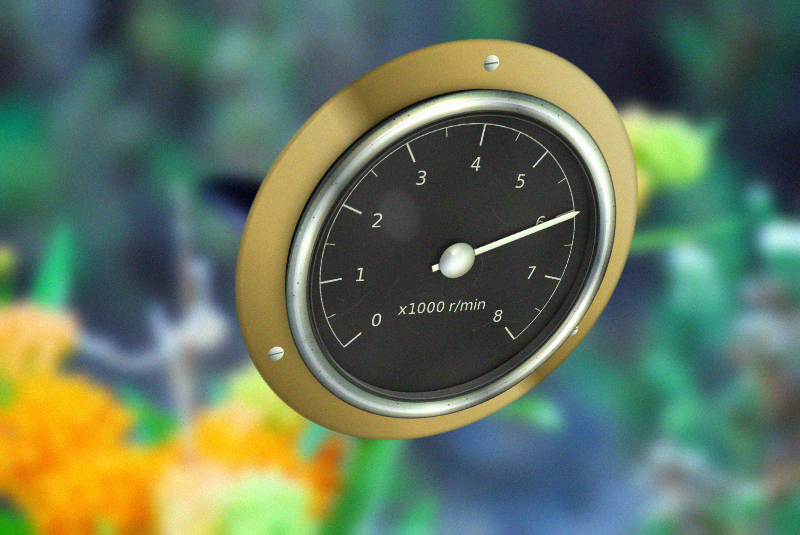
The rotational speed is 6000 rpm
